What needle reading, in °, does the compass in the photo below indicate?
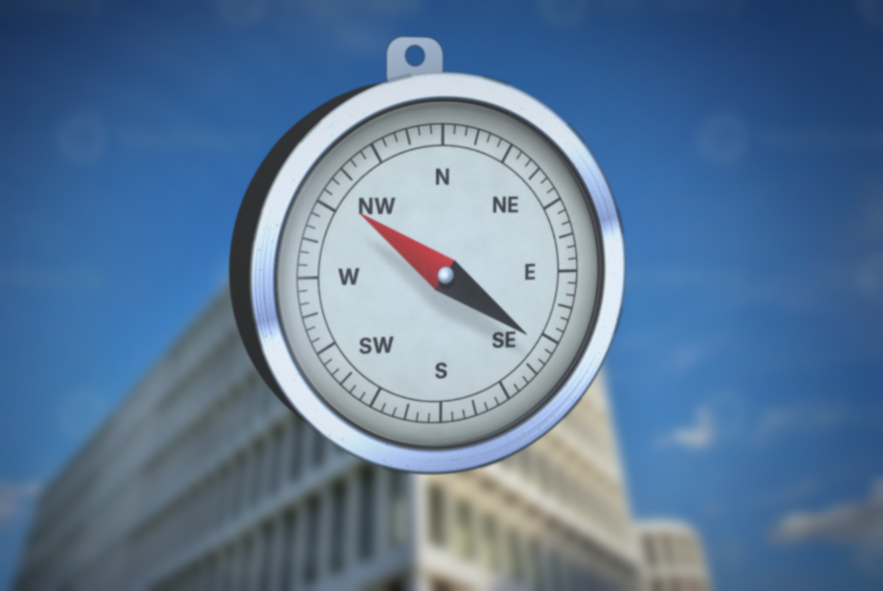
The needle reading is 305 °
